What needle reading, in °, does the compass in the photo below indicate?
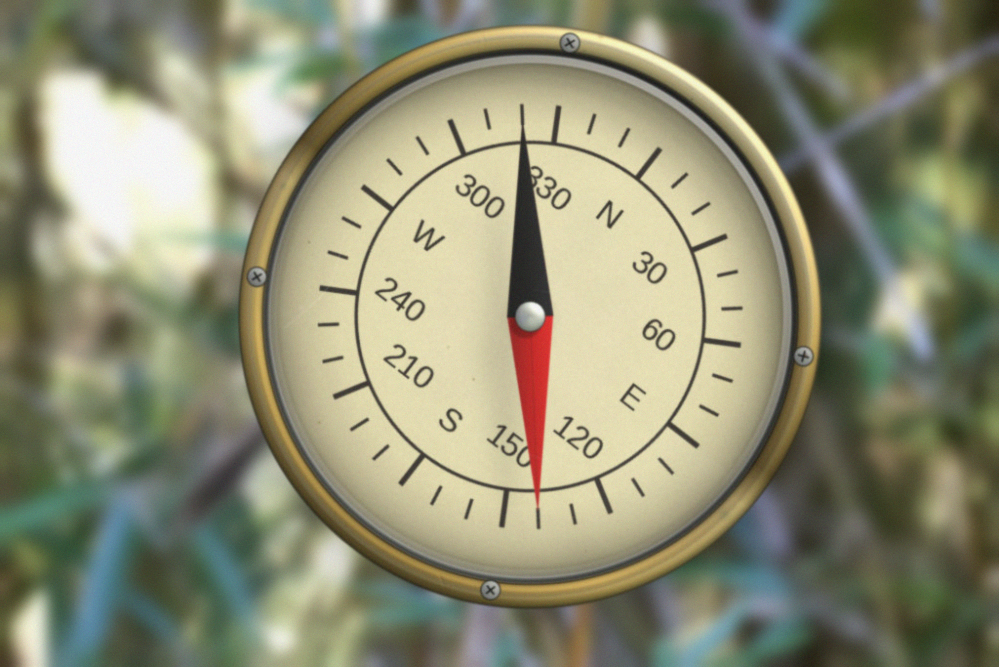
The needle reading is 140 °
